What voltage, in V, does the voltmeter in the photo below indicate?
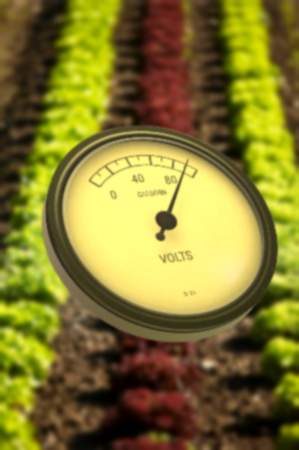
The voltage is 90 V
